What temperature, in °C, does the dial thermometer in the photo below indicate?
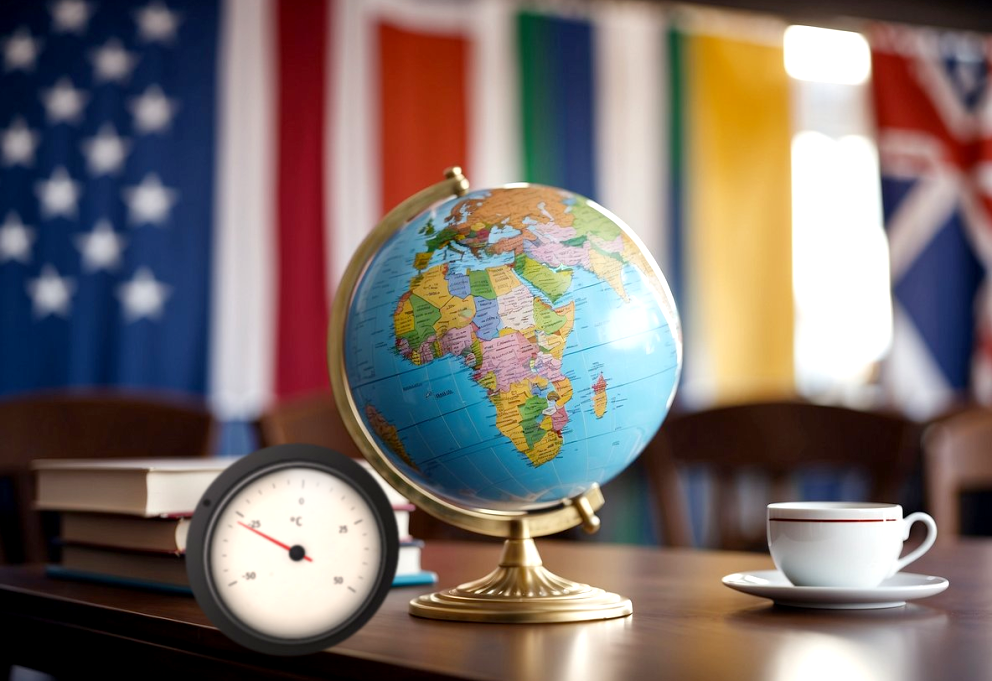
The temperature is -27.5 °C
